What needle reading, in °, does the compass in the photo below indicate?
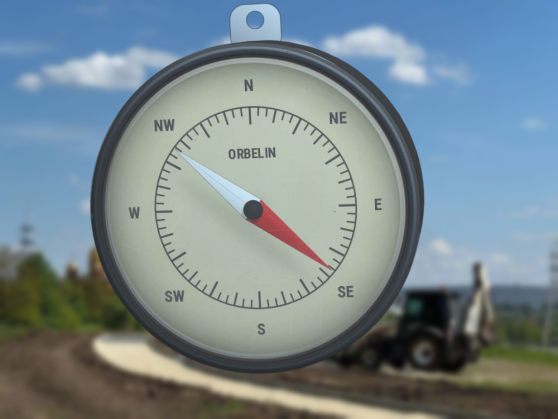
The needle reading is 130 °
